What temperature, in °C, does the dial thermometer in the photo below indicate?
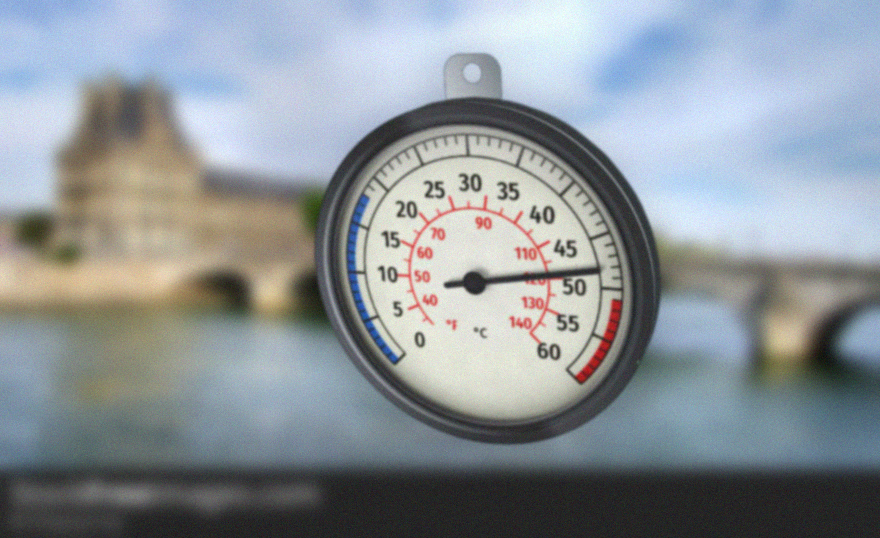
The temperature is 48 °C
